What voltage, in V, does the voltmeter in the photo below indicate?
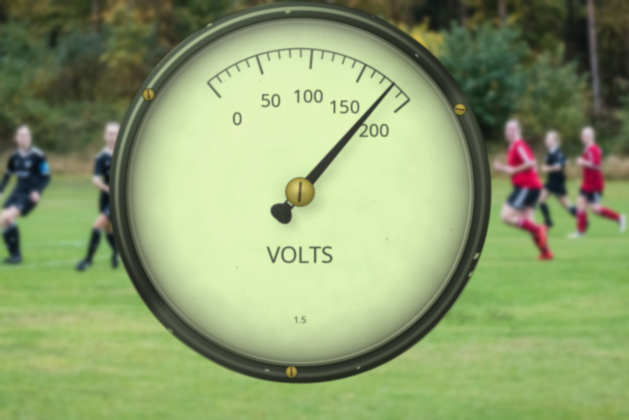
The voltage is 180 V
